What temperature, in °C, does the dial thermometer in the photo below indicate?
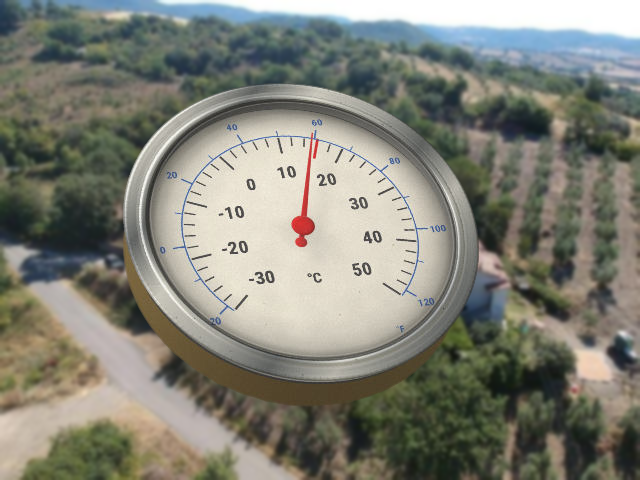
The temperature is 15 °C
